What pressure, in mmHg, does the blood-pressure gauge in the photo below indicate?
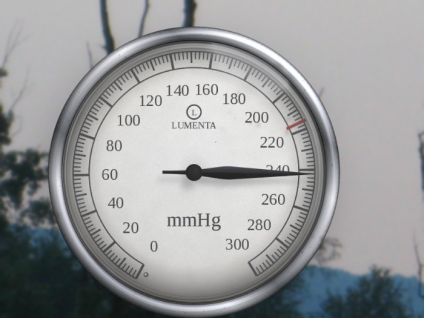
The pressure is 242 mmHg
